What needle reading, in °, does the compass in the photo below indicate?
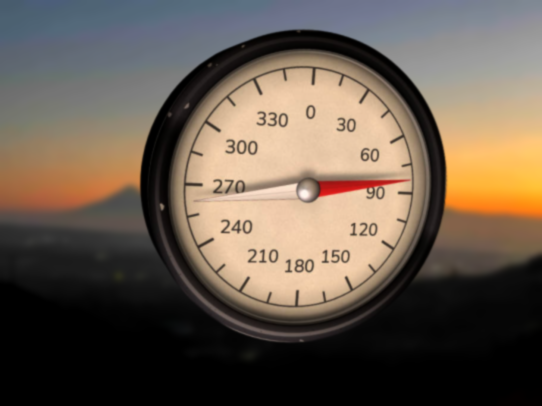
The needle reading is 82.5 °
